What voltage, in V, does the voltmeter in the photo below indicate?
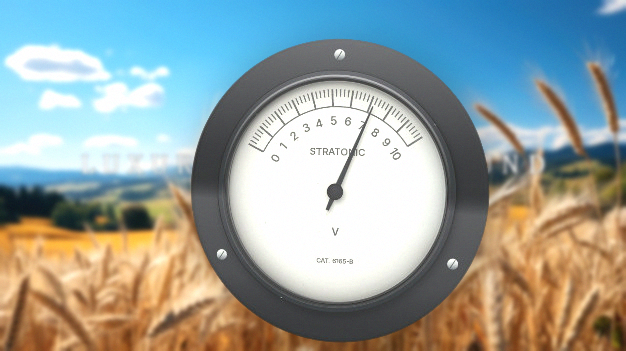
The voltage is 7.2 V
